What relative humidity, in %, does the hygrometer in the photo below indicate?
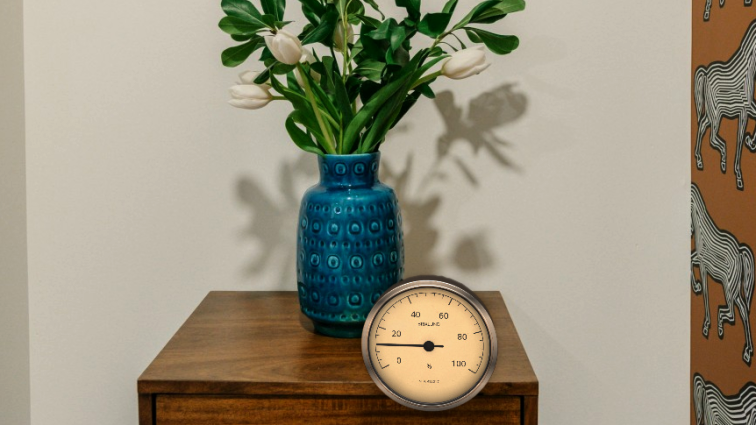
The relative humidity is 12 %
